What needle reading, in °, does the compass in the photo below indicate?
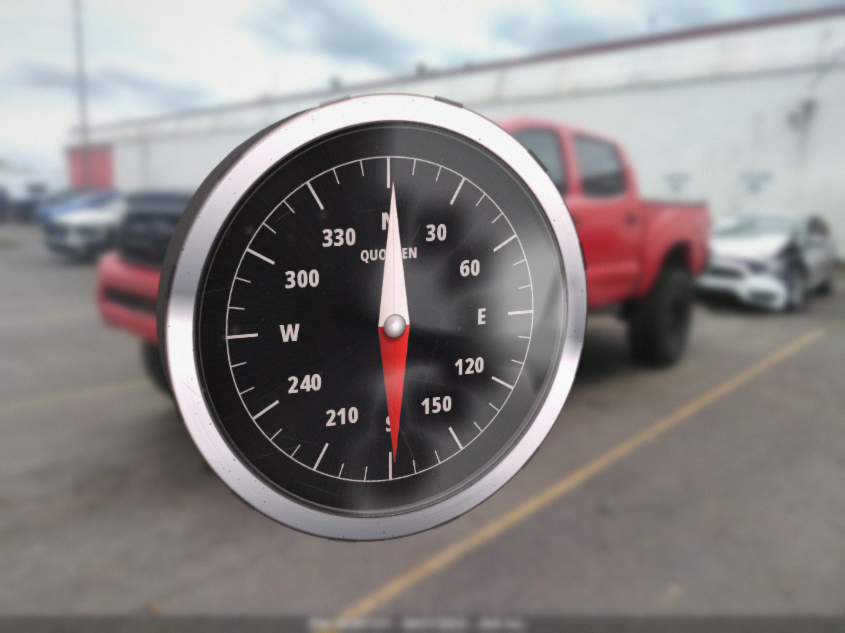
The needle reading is 180 °
